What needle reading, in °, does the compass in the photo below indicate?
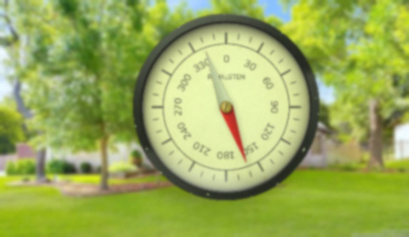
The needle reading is 160 °
